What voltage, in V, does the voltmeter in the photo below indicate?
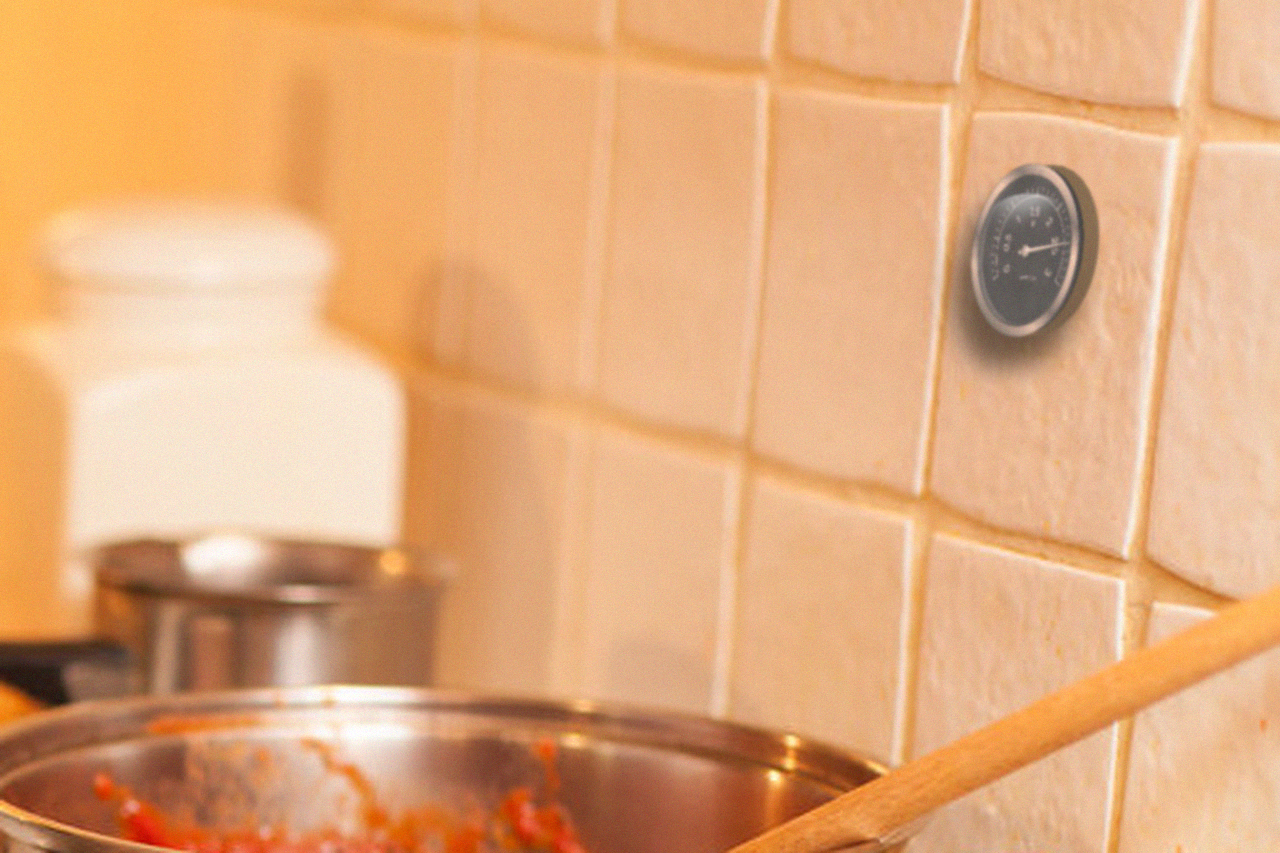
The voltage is 2.5 V
